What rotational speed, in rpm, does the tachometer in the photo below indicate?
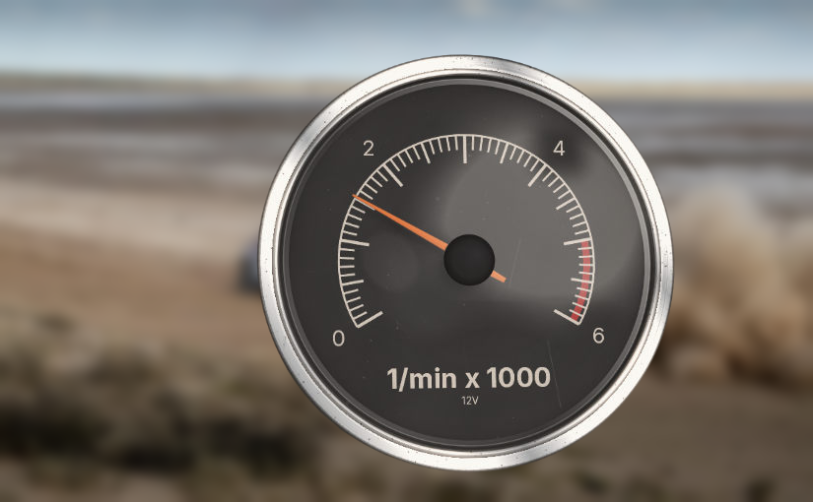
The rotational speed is 1500 rpm
